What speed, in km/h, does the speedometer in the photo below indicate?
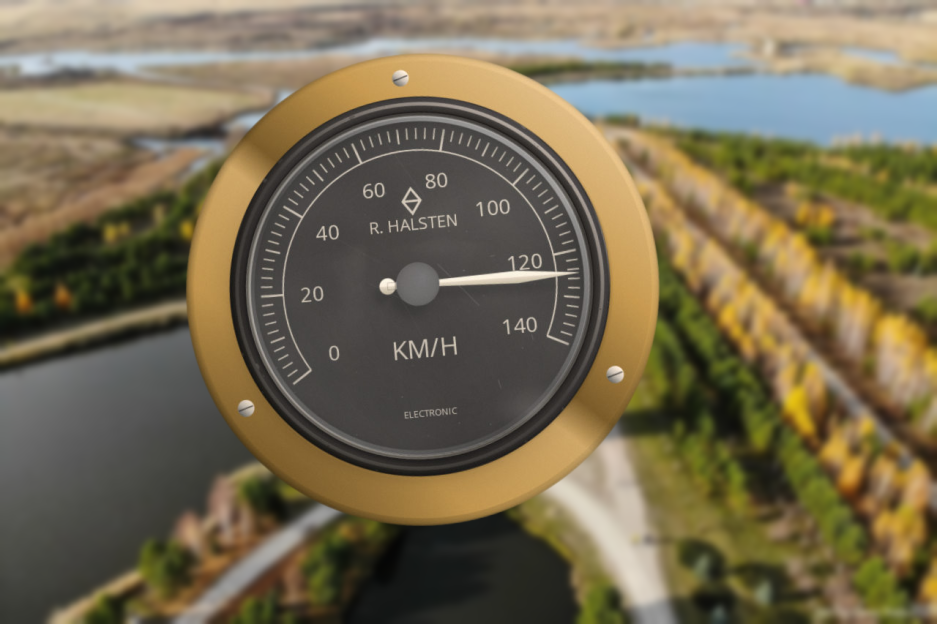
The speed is 125 km/h
